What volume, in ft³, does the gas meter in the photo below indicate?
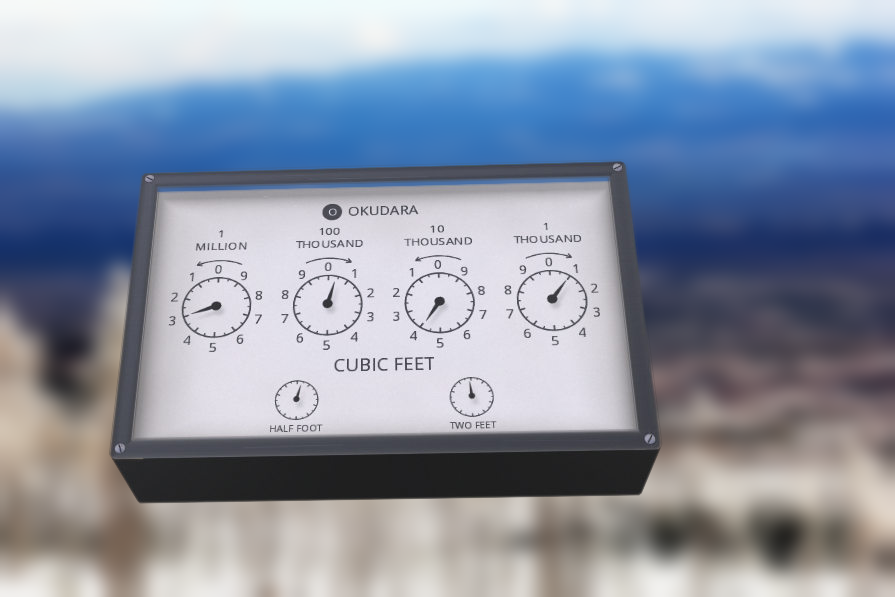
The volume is 304100 ft³
